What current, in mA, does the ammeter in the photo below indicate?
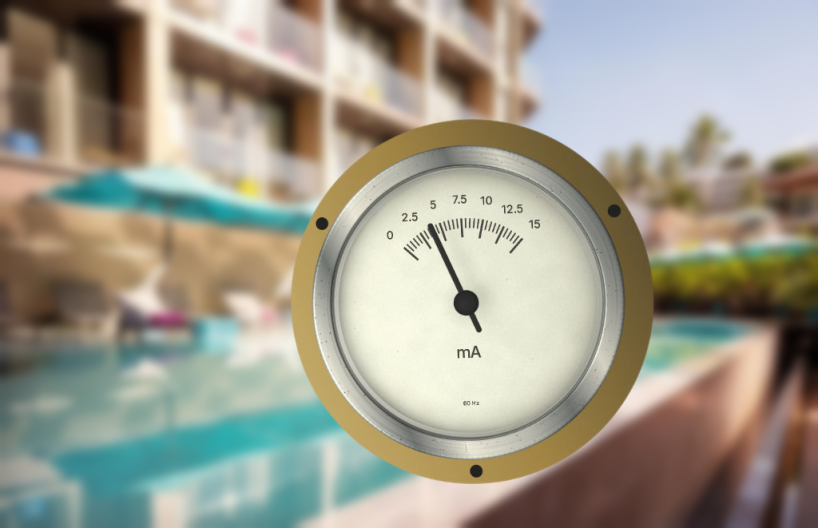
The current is 4 mA
